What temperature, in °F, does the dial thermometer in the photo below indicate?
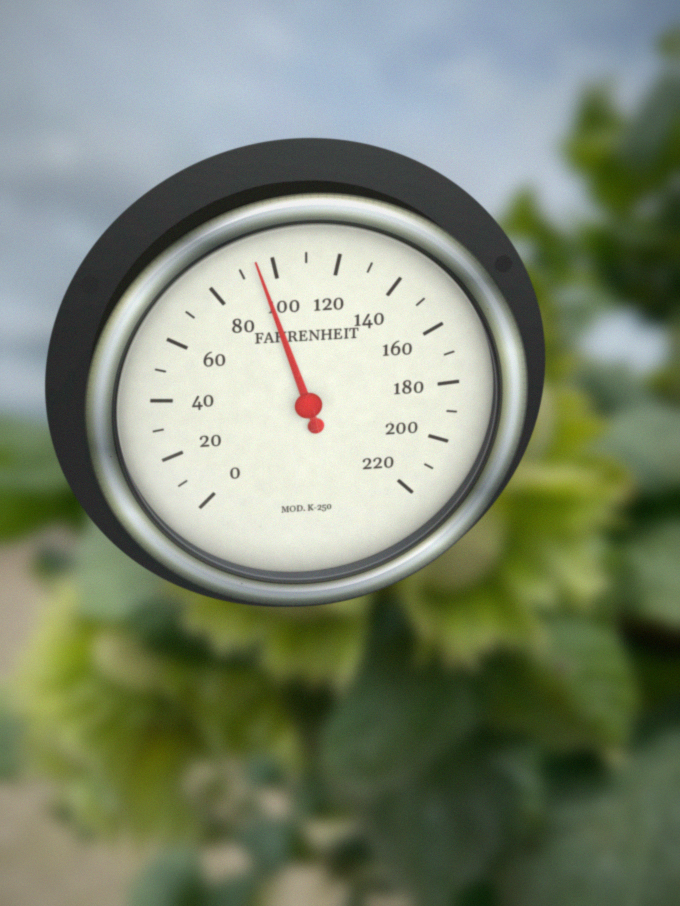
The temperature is 95 °F
